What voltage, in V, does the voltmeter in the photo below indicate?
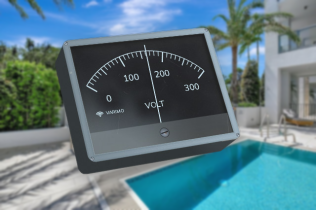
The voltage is 160 V
